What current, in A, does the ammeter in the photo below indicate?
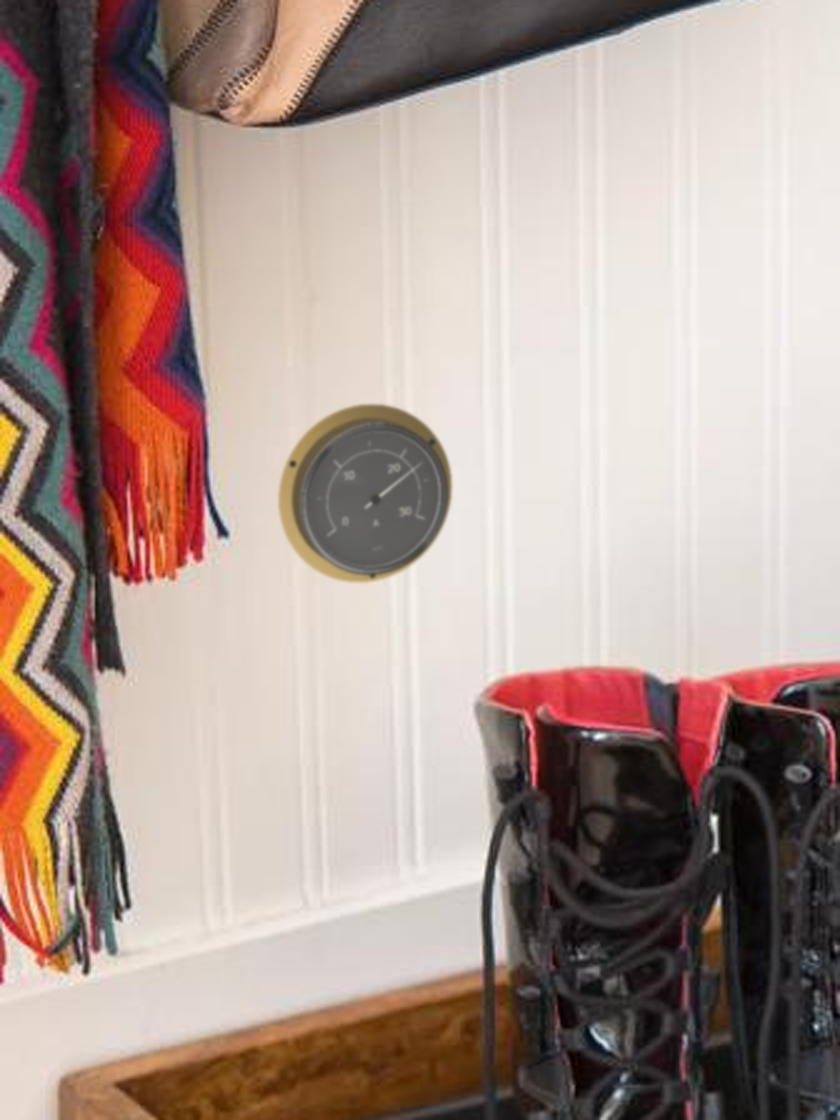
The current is 22.5 A
